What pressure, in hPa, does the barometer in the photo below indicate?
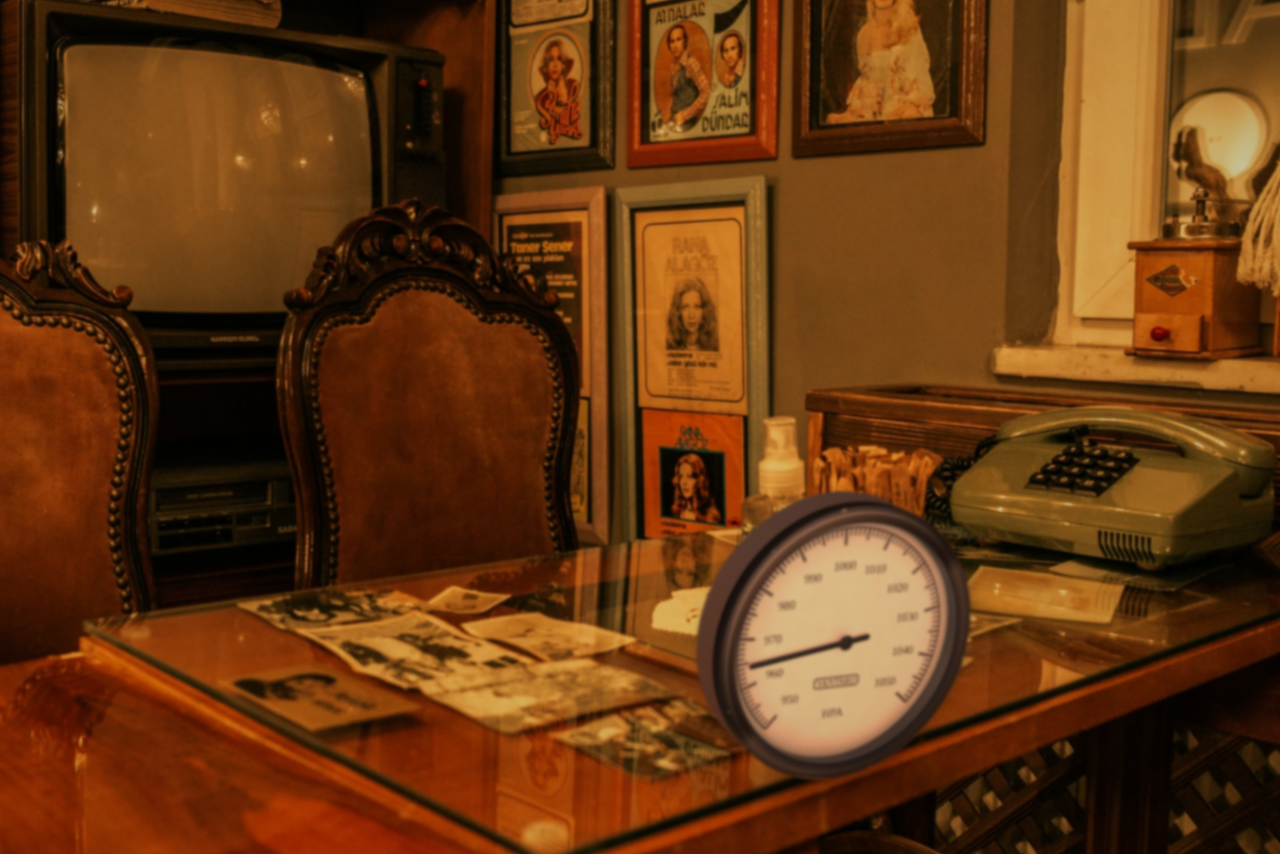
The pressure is 965 hPa
